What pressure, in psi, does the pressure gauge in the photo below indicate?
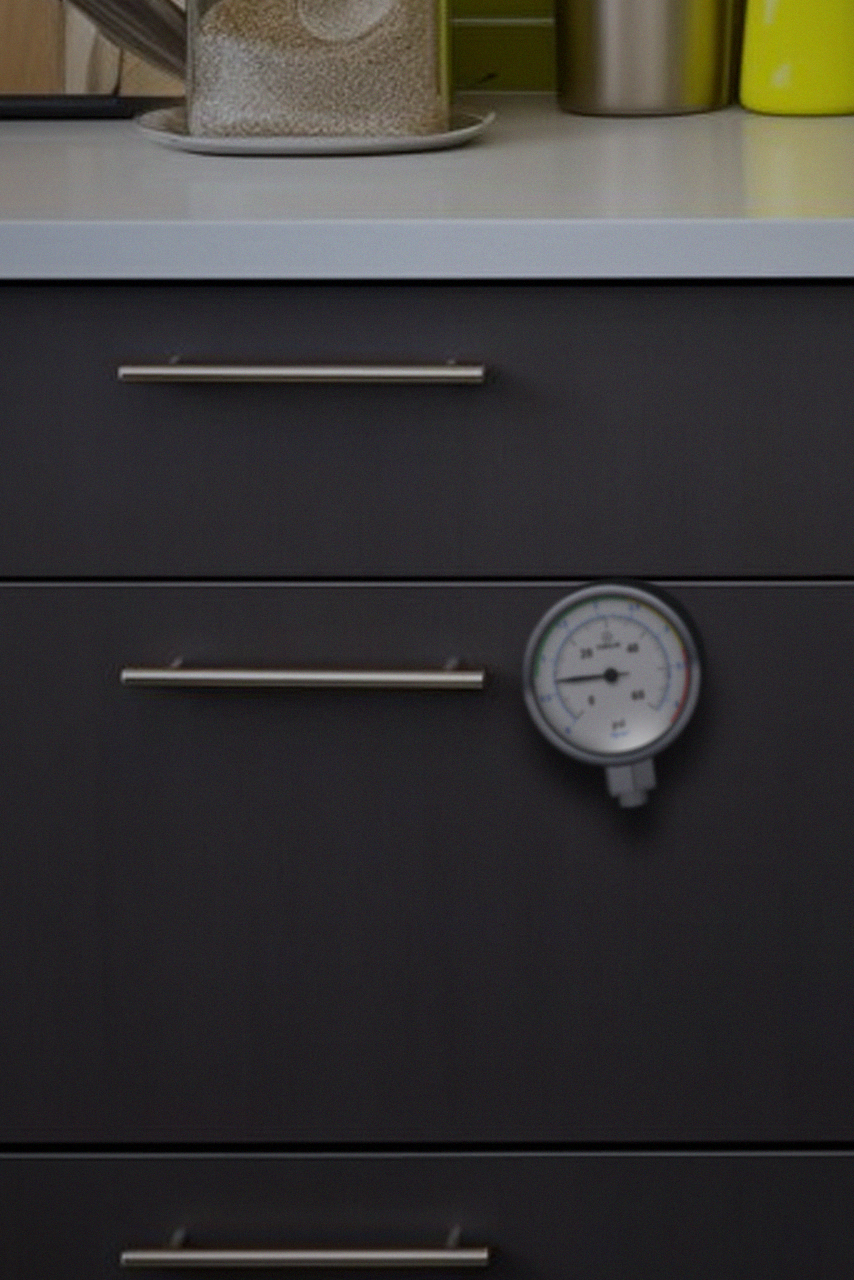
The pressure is 10 psi
